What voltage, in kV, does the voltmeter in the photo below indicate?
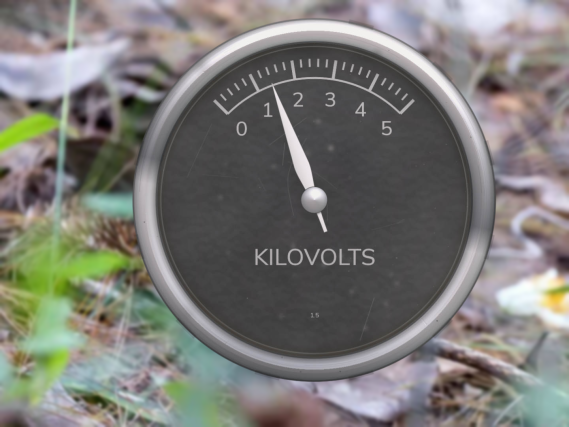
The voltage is 1.4 kV
